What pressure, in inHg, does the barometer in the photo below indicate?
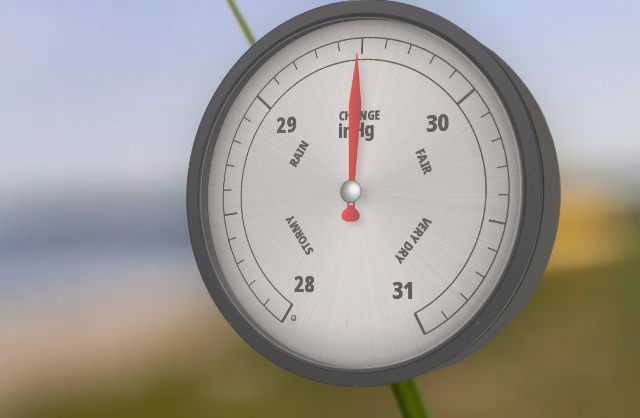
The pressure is 29.5 inHg
